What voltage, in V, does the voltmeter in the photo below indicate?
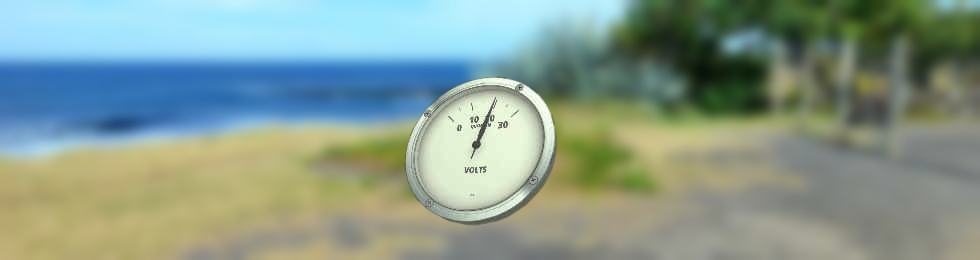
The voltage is 20 V
